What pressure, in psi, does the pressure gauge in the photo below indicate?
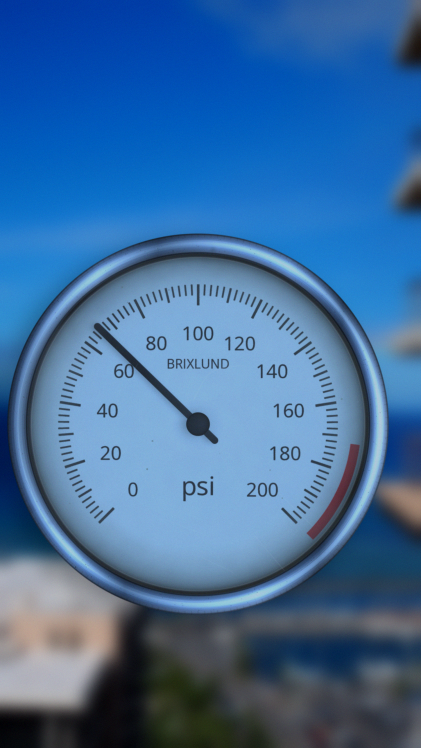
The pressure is 66 psi
